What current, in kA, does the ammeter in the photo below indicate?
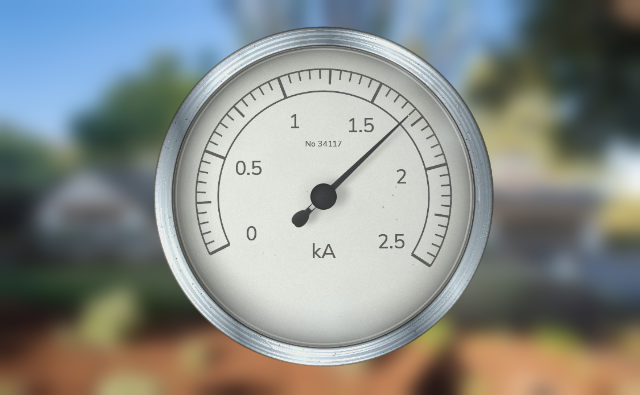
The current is 1.7 kA
